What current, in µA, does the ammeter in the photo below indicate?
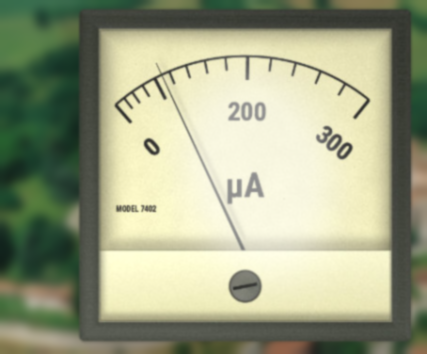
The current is 110 µA
